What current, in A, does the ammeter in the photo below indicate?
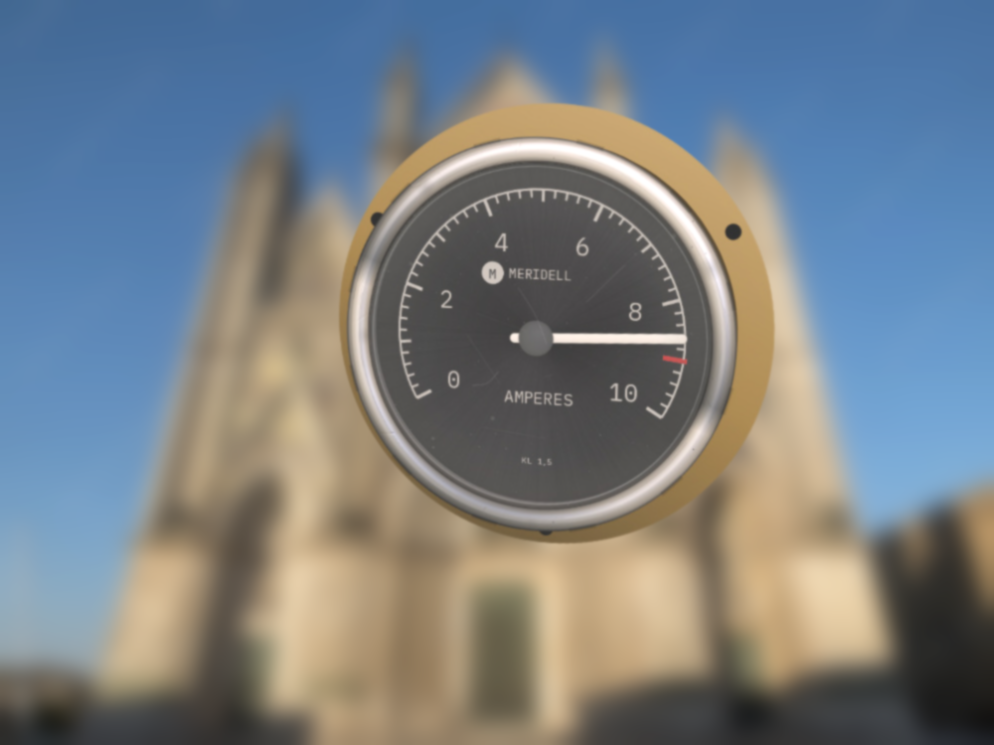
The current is 8.6 A
